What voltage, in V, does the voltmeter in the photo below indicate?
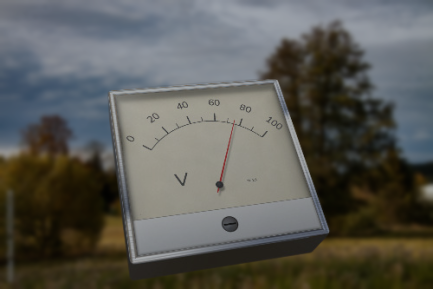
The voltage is 75 V
